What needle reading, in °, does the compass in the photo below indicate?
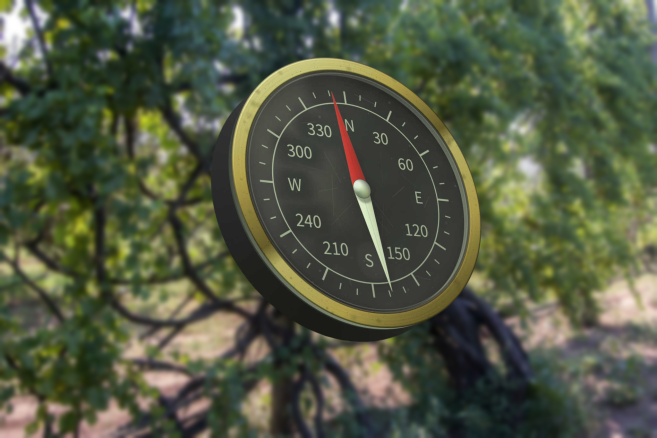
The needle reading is 350 °
